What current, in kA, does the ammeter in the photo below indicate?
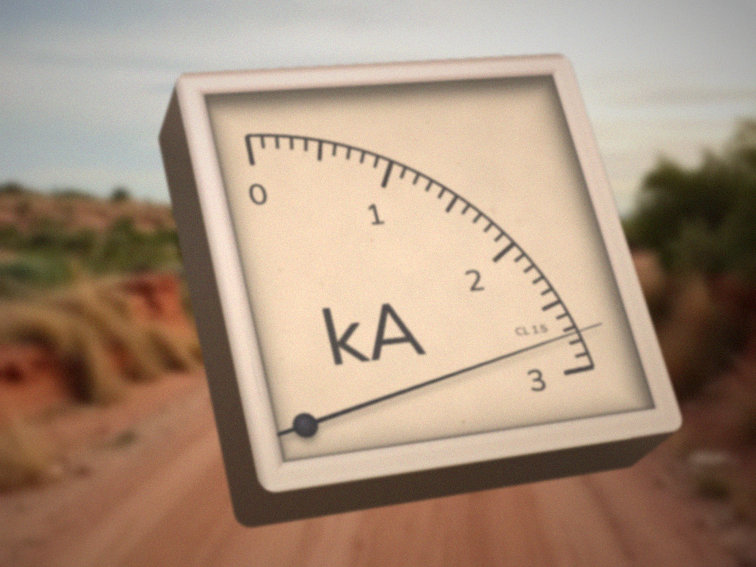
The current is 2.75 kA
